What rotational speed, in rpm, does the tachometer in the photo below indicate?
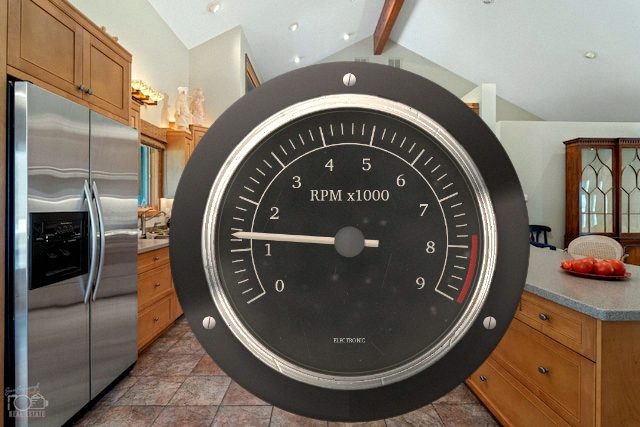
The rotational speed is 1300 rpm
